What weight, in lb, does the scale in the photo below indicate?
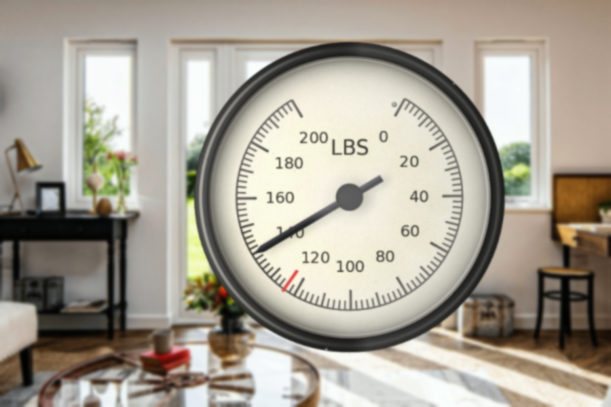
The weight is 140 lb
